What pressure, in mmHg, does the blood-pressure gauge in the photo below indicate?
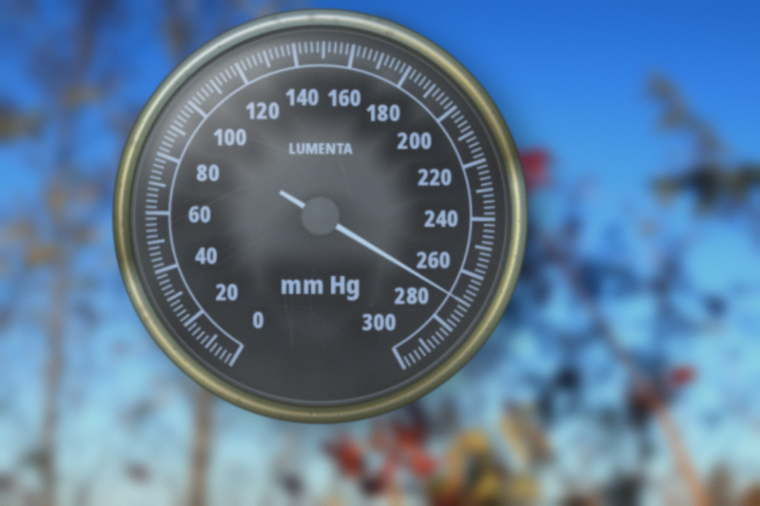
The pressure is 270 mmHg
